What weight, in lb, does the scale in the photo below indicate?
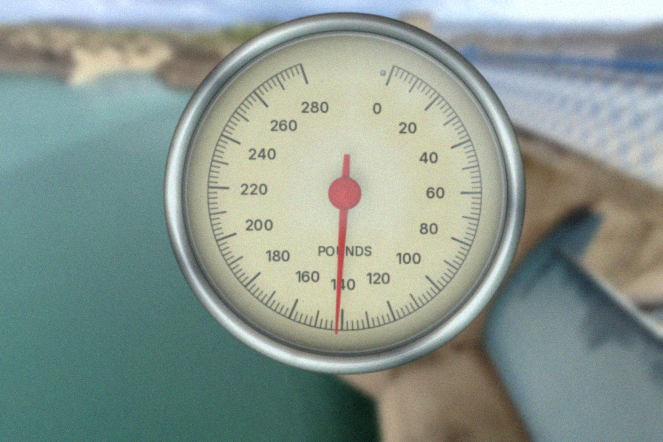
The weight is 142 lb
